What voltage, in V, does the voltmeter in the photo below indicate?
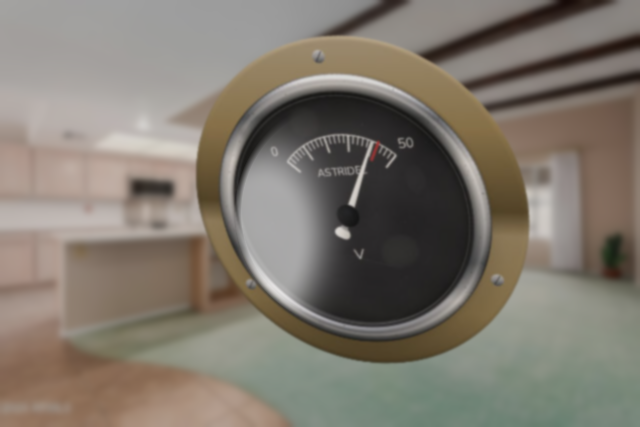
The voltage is 40 V
